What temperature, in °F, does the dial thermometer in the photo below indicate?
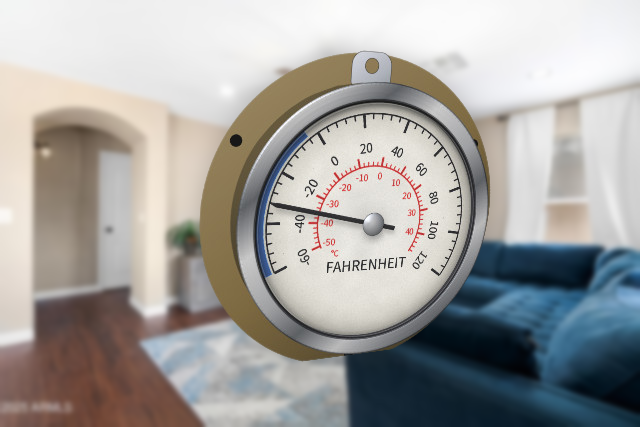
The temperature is -32 °F
